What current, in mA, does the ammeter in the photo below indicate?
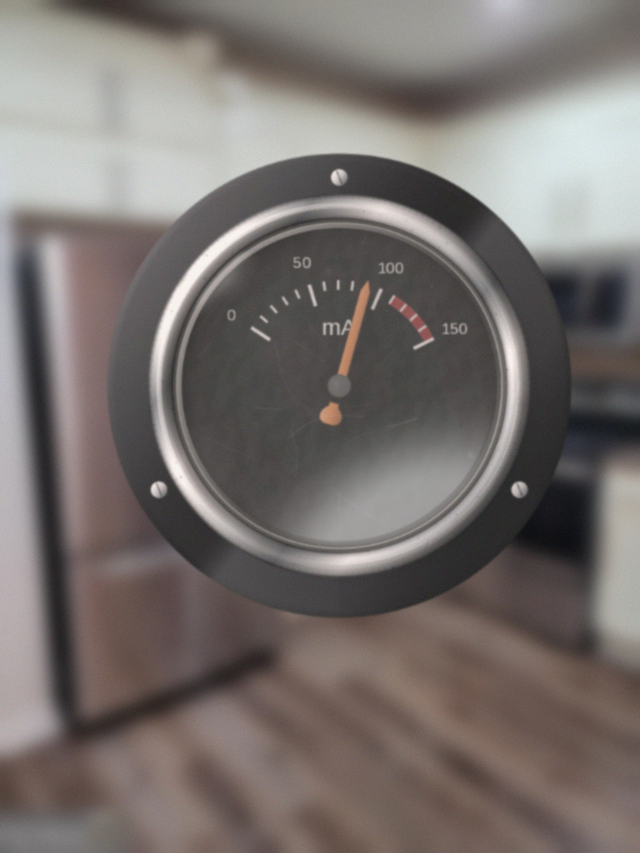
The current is 90 mA
